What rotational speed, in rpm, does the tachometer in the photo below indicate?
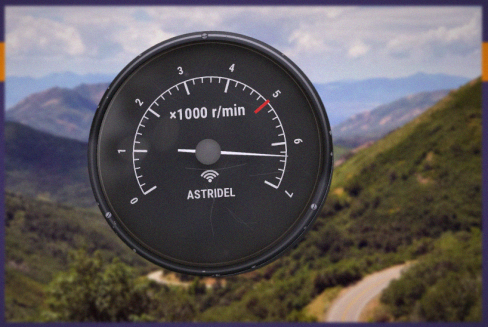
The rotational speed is 6300 rpm
